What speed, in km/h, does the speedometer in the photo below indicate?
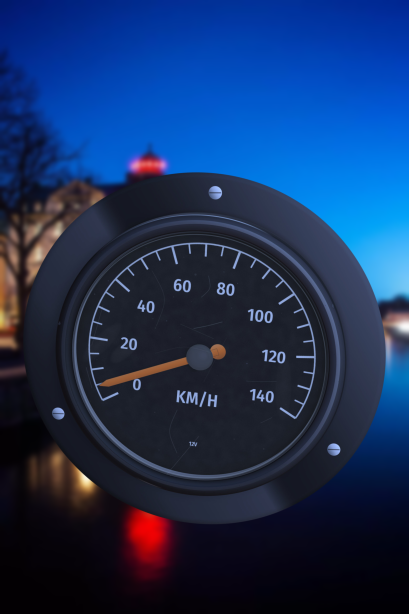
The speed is 5 km/h
